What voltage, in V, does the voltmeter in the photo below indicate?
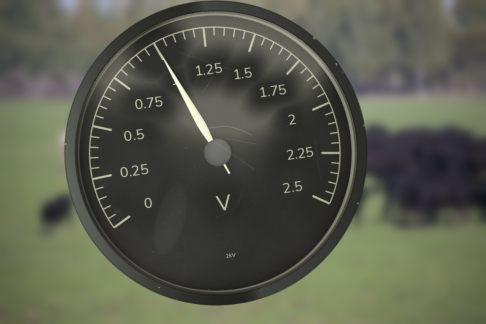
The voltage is 1 V
